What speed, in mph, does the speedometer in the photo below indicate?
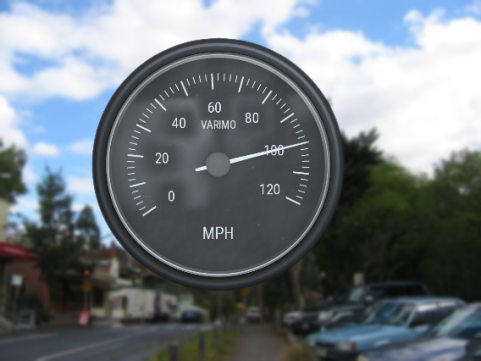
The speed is 100 mph
